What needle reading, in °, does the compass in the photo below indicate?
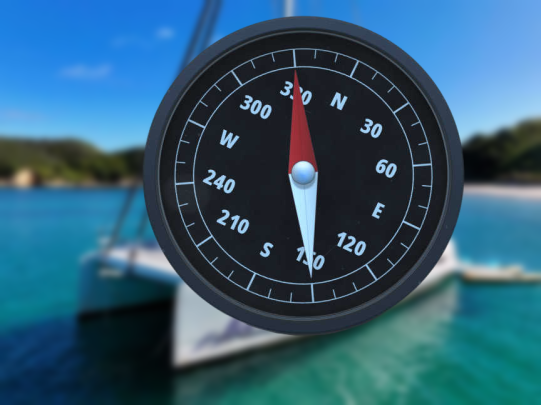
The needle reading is 330 °
